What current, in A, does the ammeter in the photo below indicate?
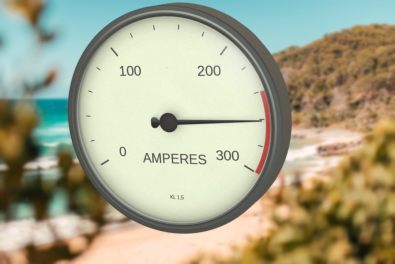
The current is 260 A
